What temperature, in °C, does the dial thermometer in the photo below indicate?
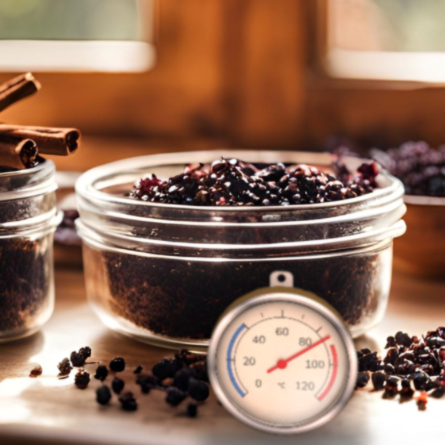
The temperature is 85 °C
